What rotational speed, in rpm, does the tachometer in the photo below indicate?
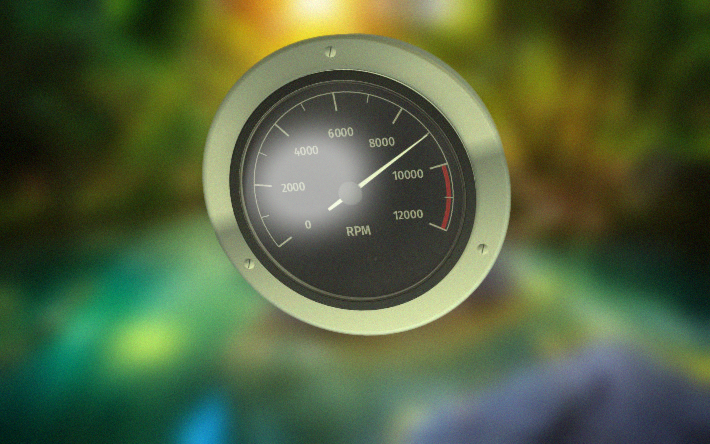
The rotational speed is 9000 rpm
